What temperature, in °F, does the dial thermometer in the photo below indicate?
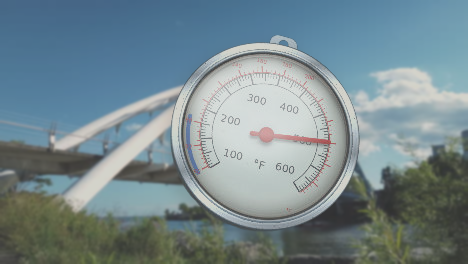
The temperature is 500 °F
